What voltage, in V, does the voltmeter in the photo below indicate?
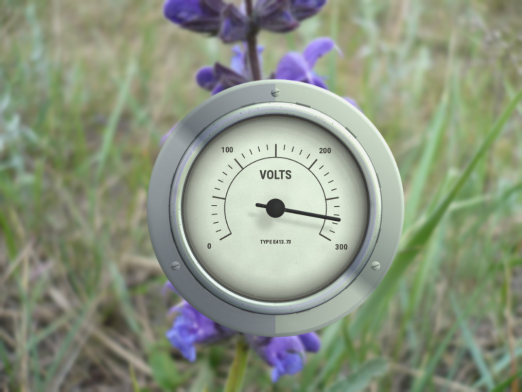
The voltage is 275 V
